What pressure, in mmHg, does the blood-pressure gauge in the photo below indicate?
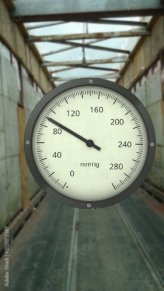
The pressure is 90 mmHg
